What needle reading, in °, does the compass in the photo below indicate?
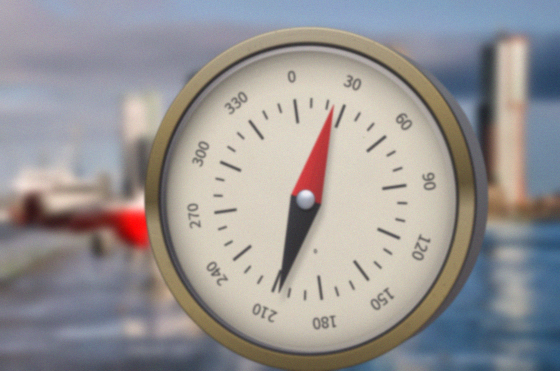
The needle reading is 25 °
